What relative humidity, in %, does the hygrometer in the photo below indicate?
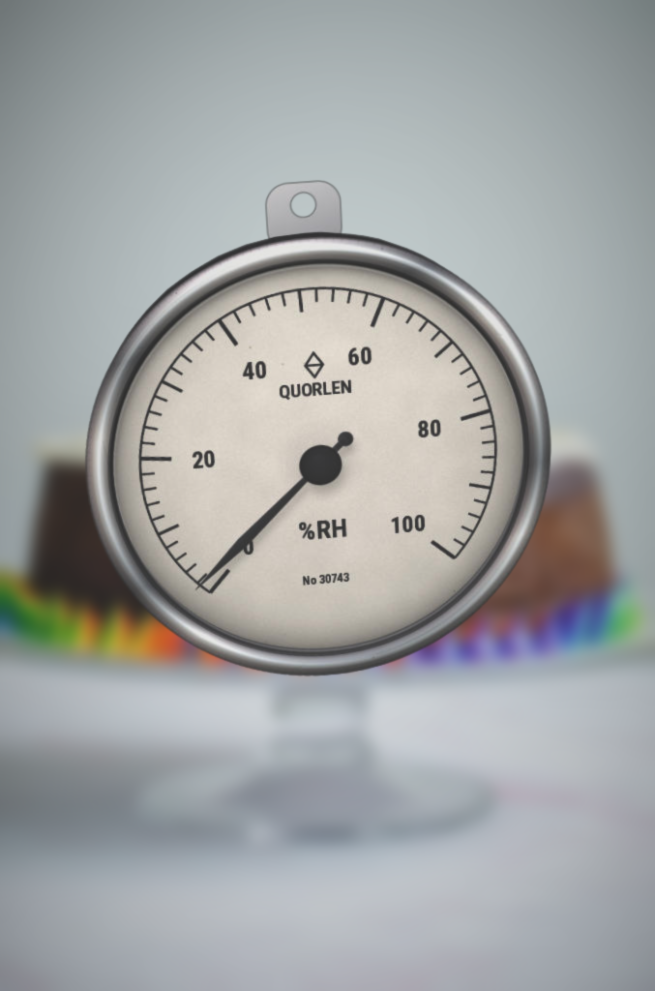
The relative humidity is 2 %
